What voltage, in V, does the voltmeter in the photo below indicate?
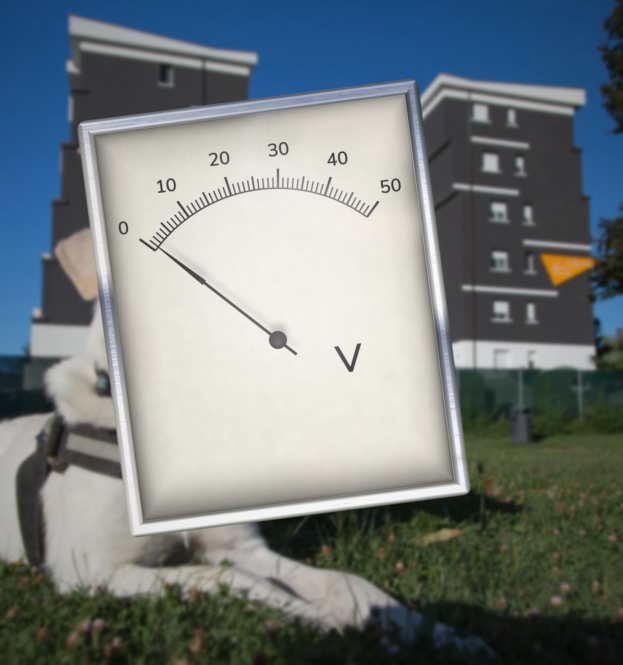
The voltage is 1 V
